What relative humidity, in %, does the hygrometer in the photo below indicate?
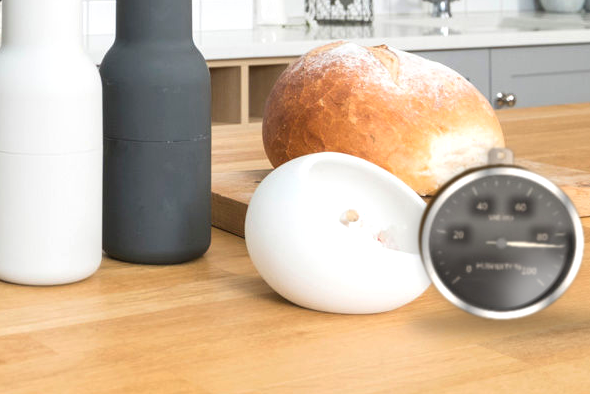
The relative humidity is 84 %
